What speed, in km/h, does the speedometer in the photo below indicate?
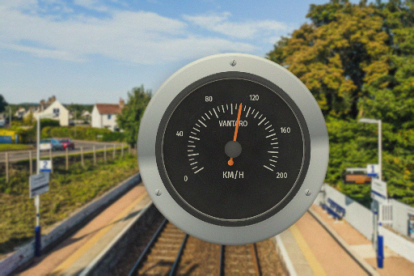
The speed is 110 km/h
